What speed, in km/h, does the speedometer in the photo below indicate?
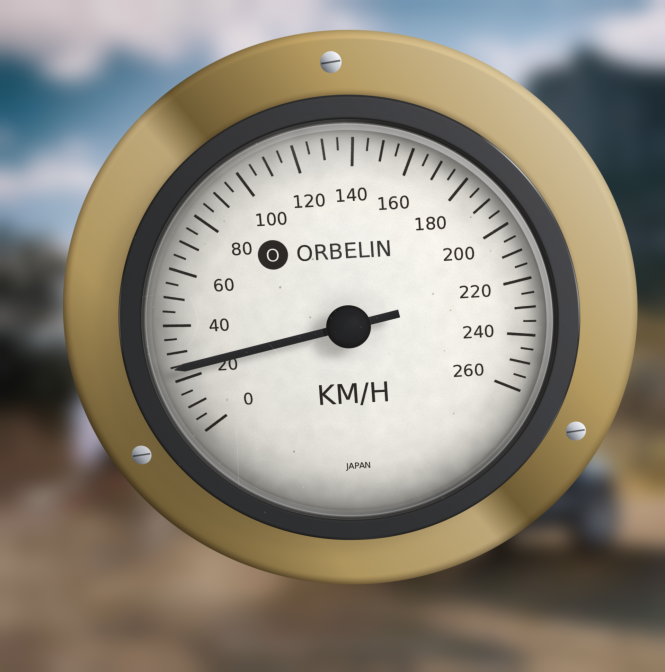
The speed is 25 km/h
